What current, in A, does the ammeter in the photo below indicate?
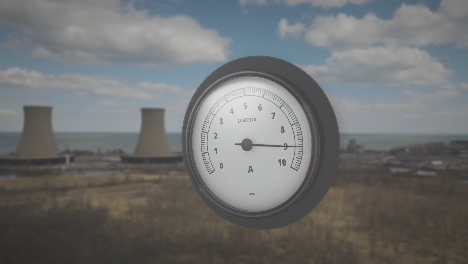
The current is 9 A
